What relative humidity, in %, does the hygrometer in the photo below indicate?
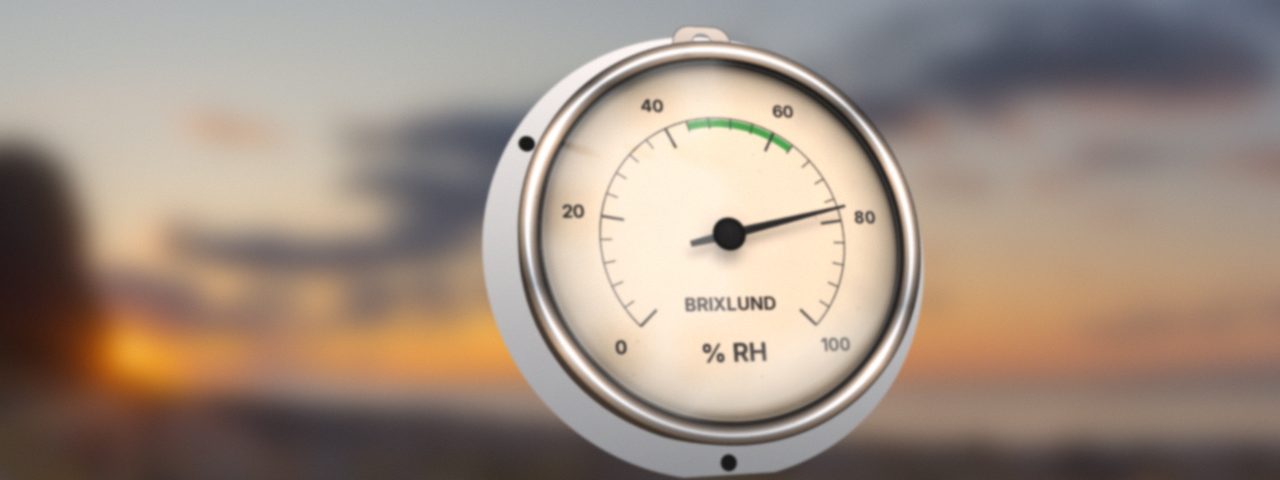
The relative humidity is 78 %
